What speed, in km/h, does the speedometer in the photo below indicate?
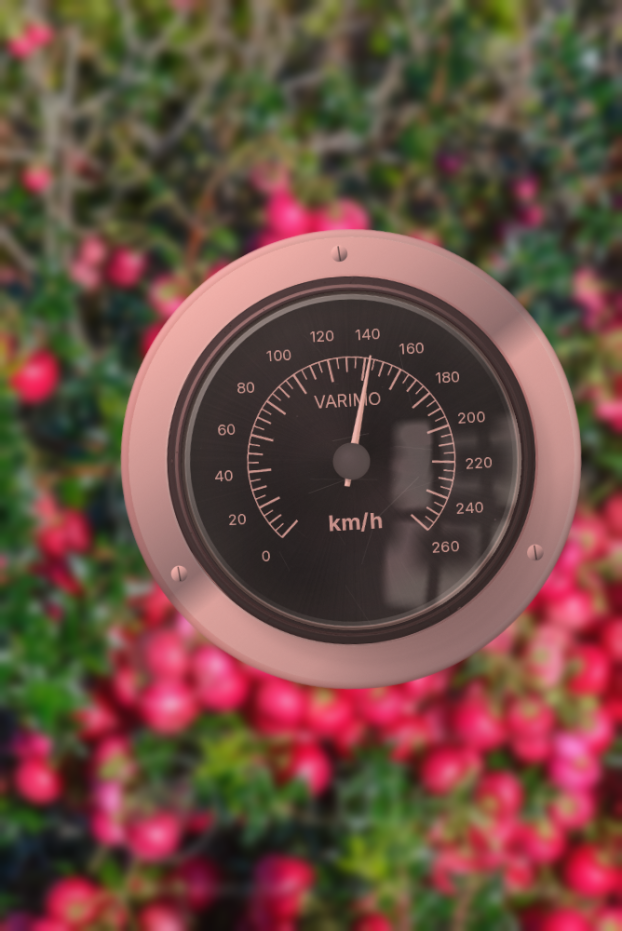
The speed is 142.5 km/h
